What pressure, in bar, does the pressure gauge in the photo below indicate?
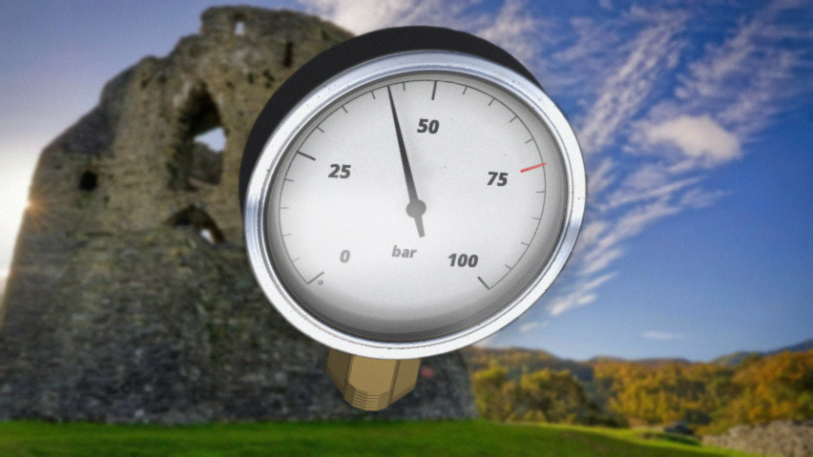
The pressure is 42.5 bar
